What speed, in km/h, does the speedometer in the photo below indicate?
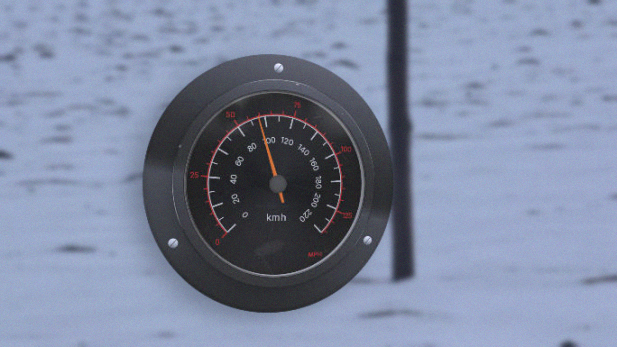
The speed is 95 km/h
